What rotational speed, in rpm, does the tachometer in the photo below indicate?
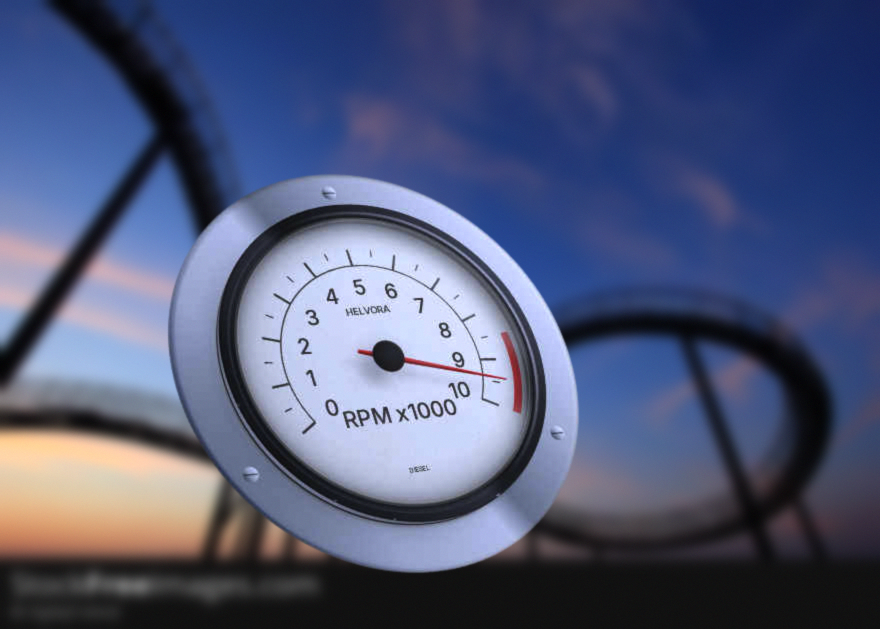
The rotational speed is 9500 rpm
